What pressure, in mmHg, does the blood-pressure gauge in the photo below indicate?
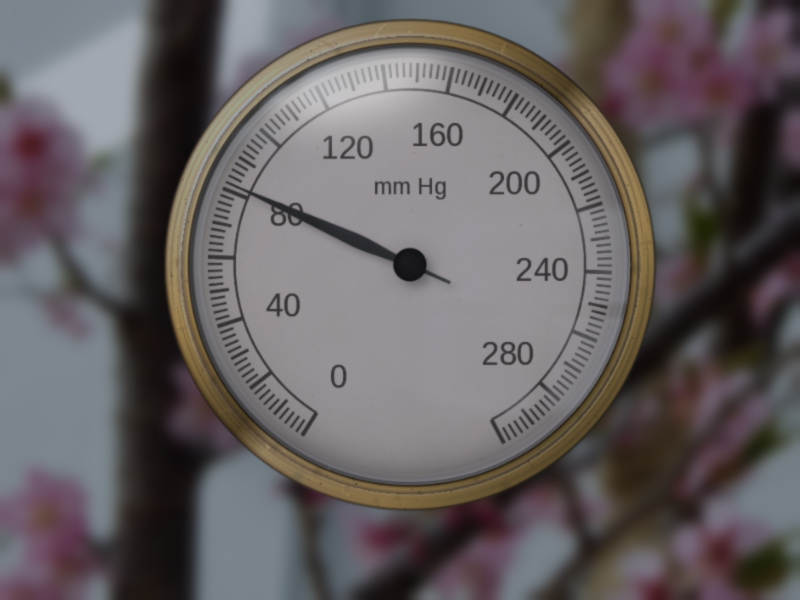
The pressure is 82 mmHg
